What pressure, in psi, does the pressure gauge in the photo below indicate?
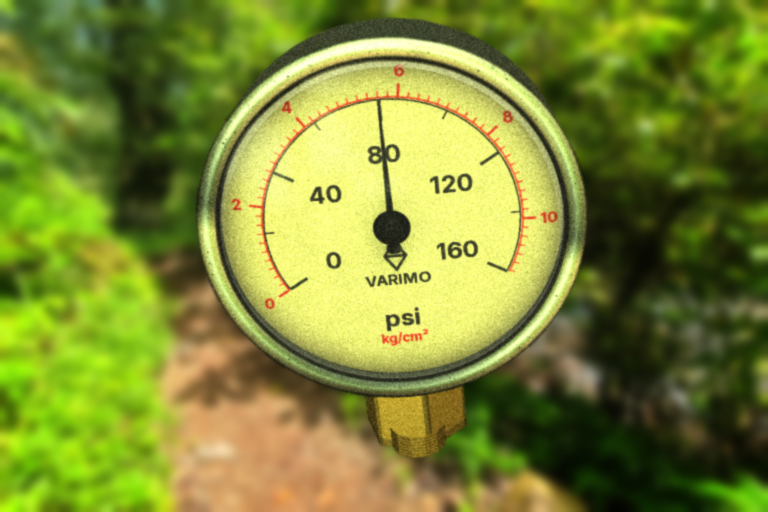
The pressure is 80 psi
